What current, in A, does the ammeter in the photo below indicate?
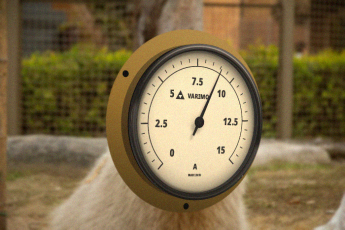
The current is 9 A
